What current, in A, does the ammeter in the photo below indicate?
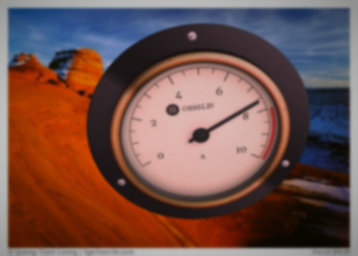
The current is 7.5 A
